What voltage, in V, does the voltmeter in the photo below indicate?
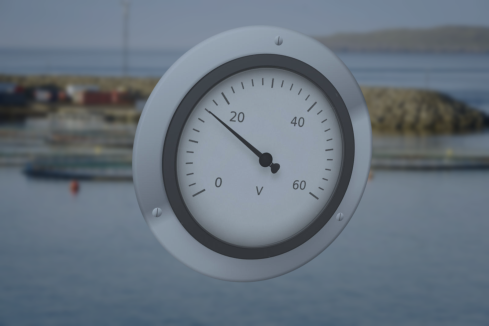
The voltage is 16 V
